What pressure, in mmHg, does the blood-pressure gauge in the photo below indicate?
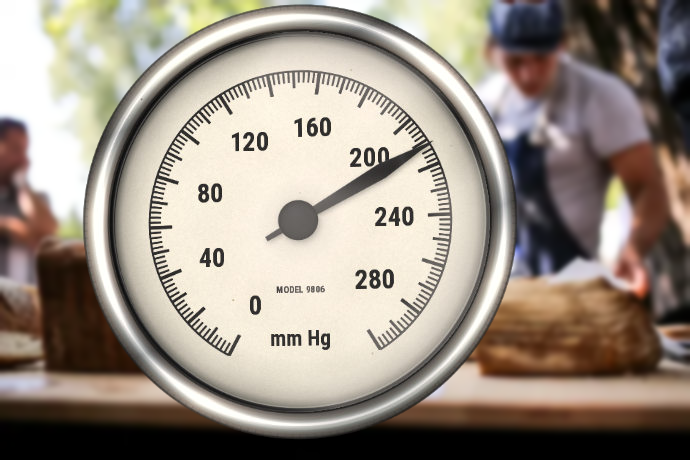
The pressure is 212 mmHg
